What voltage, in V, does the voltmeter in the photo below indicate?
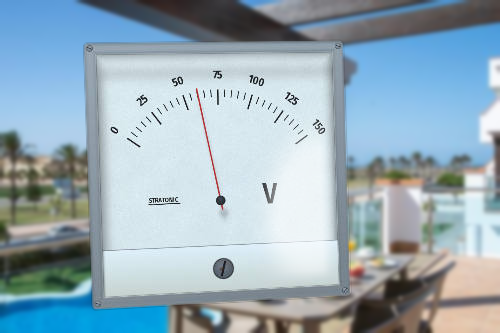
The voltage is 60 V
